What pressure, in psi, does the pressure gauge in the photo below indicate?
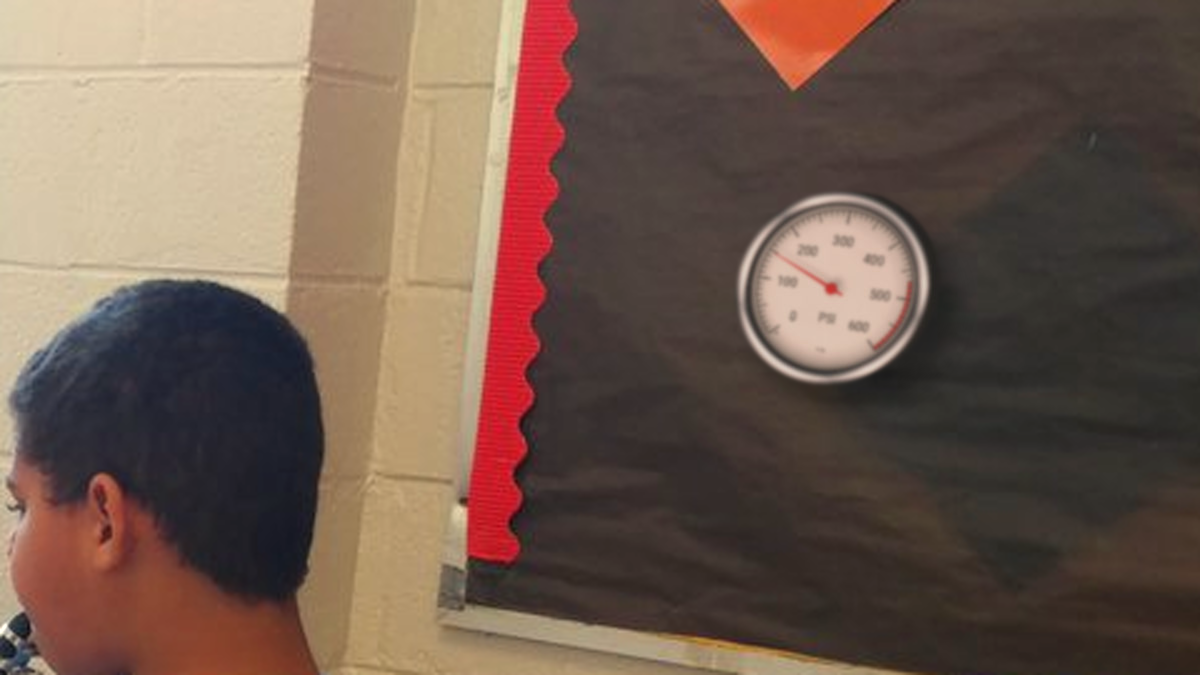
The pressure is 150 psi
